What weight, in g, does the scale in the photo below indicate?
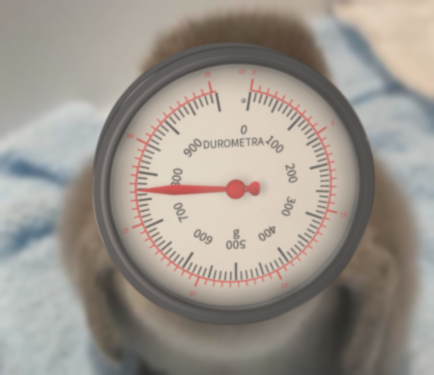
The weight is 770 g
